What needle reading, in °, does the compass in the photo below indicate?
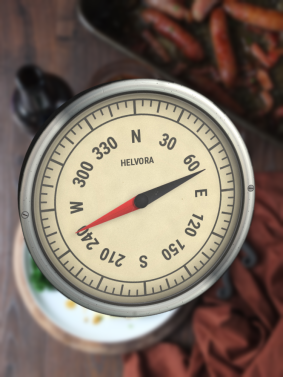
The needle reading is 250 °
